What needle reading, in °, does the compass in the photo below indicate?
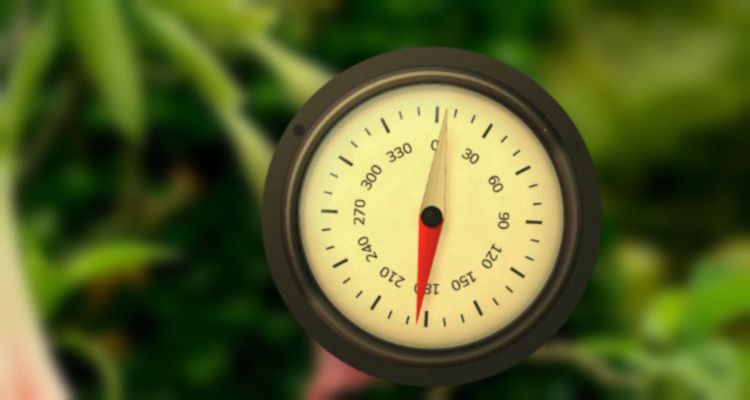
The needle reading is 185 °
